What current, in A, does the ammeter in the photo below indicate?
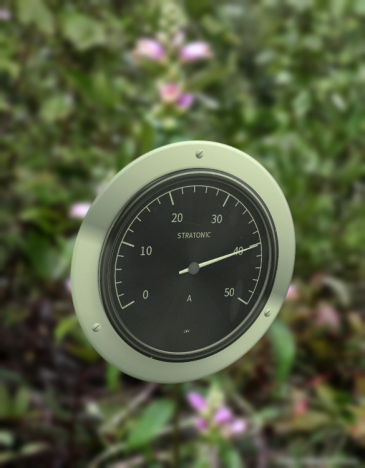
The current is 40 A
